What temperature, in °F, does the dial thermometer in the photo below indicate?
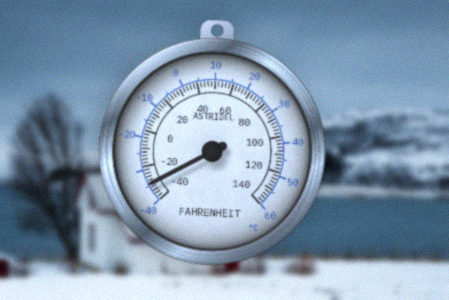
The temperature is -30 °F
